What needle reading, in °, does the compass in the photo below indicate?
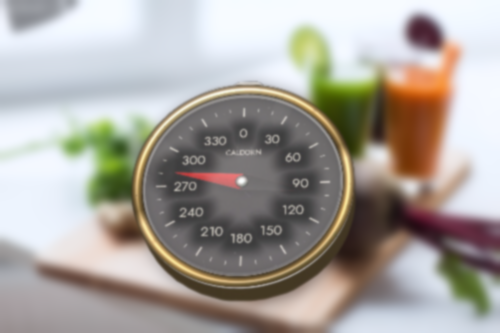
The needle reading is 280 °
